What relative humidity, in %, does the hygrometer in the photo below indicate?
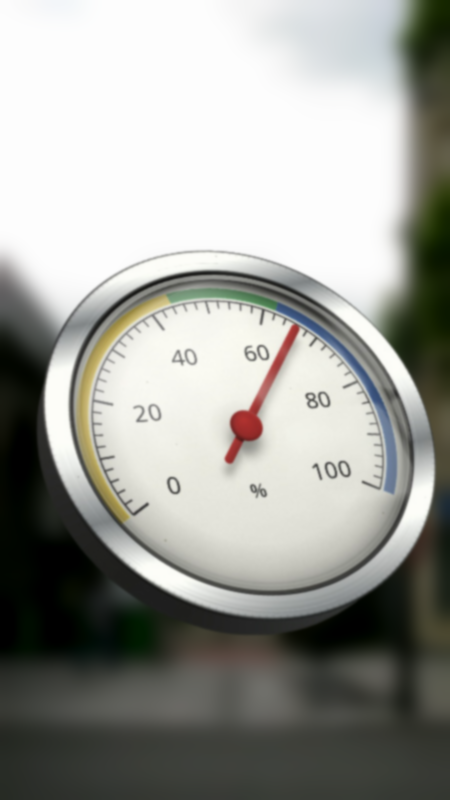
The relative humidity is 66 %
